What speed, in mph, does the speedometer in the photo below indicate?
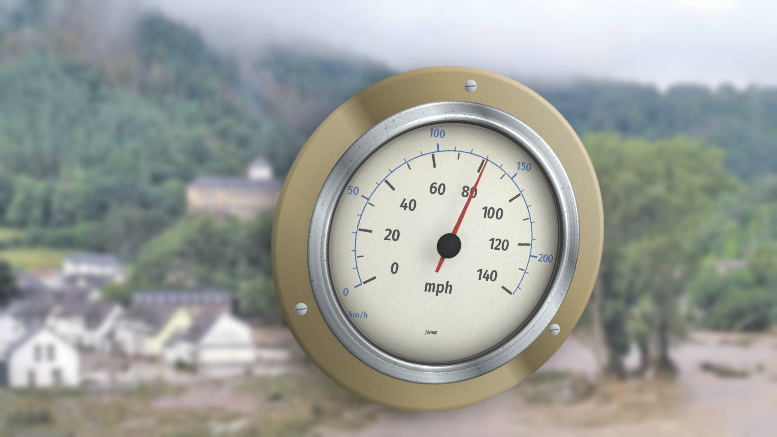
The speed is 80 mph
